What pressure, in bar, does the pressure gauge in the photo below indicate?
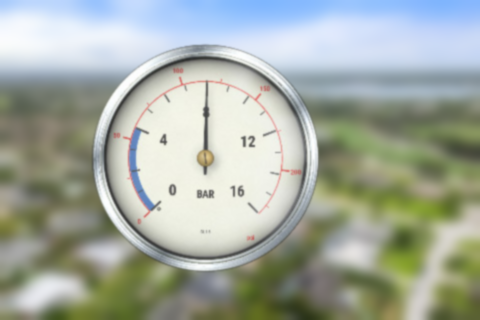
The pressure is 8 bar
